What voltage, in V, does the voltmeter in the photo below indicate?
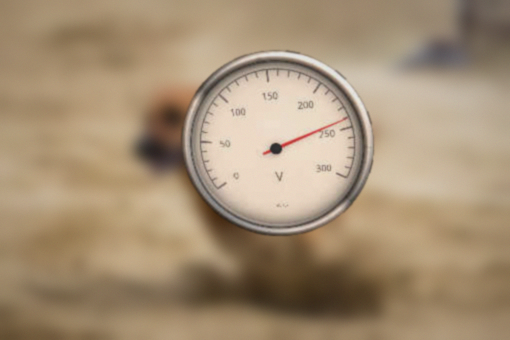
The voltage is 240 V
